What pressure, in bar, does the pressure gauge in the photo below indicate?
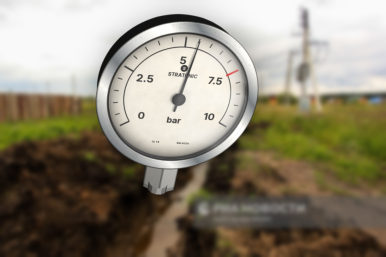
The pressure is 5.5 bar
